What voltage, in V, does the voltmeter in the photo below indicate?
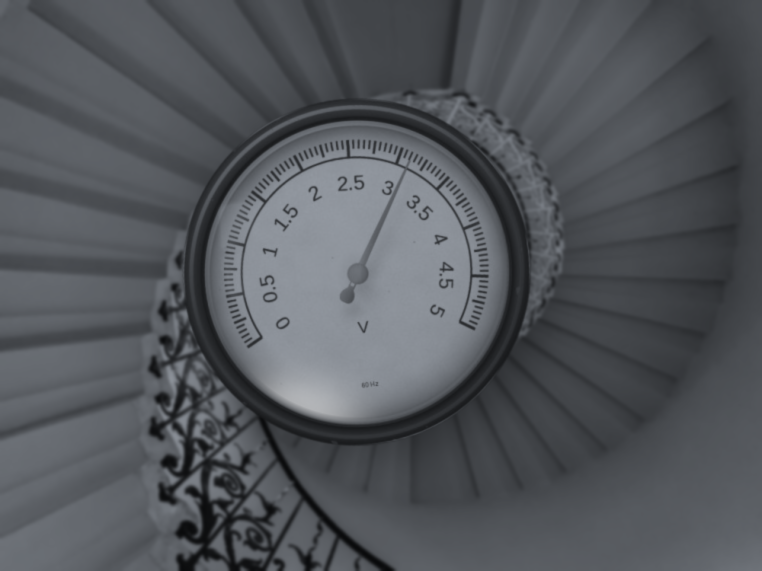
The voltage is 3.1 V
